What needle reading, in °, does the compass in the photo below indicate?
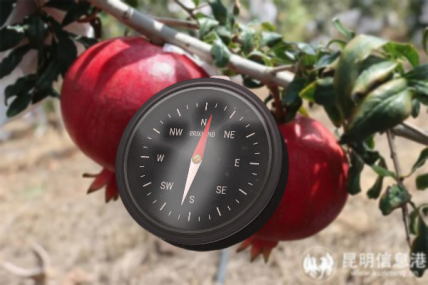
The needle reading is 10 °
